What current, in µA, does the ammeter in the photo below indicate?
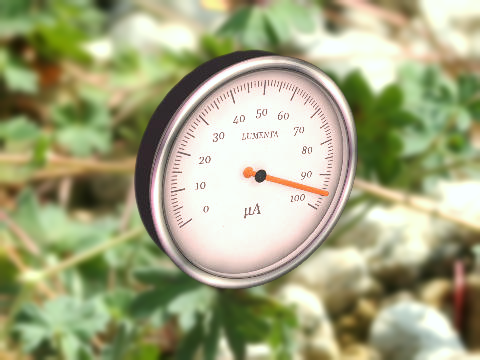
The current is 95 µA
